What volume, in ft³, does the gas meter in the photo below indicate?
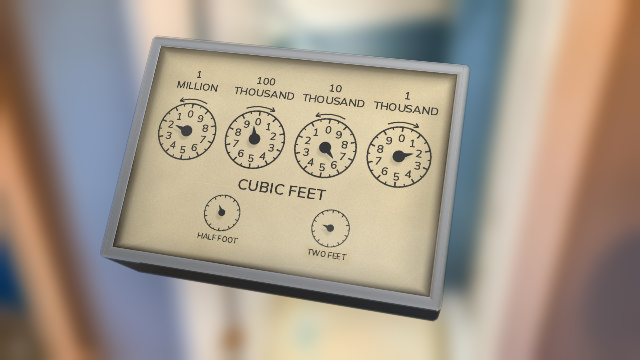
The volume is 196200 ft³
